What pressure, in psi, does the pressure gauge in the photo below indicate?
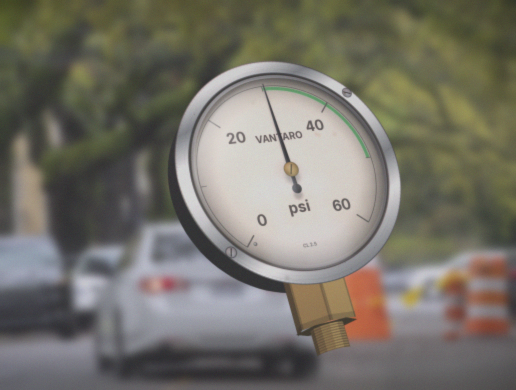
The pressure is 30 psi
